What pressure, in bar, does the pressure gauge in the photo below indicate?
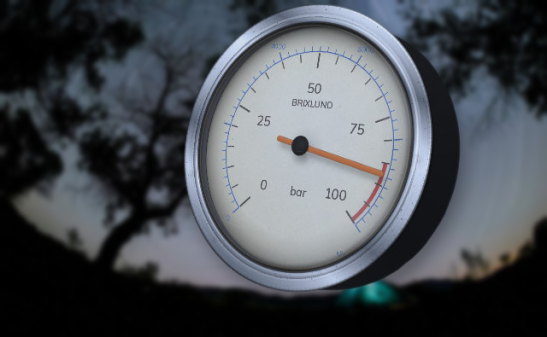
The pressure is 87.5 bar
